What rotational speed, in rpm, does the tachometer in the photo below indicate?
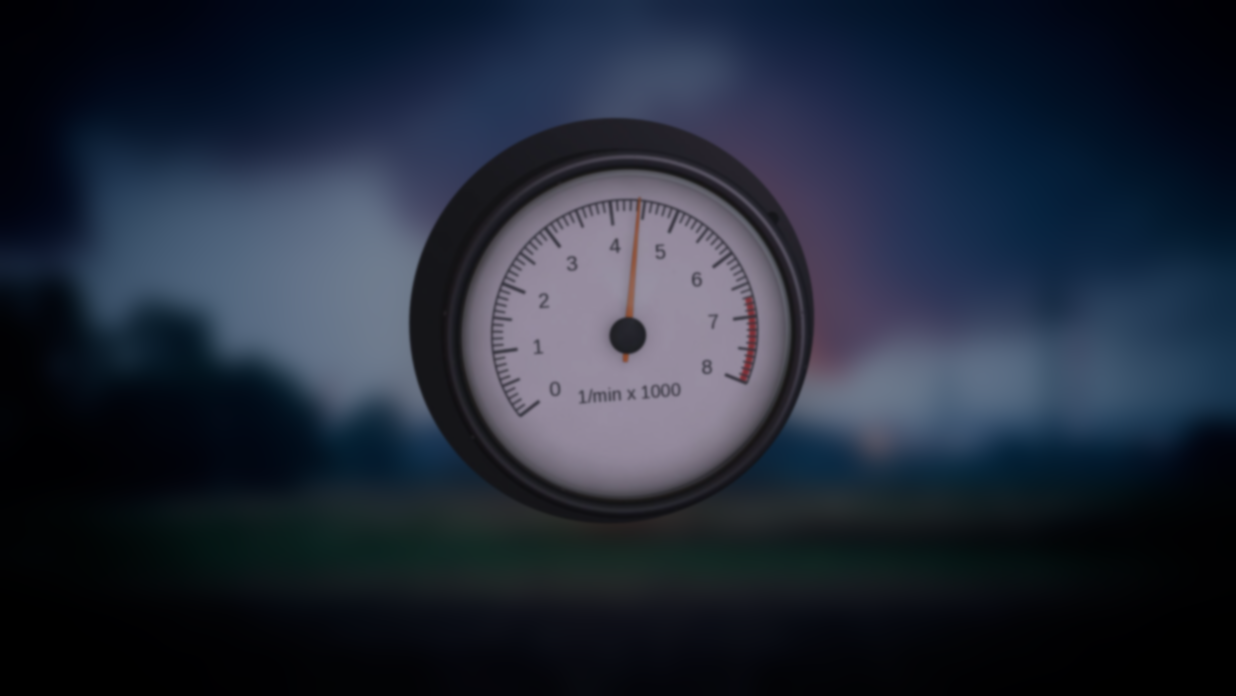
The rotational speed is 4400 rpm
